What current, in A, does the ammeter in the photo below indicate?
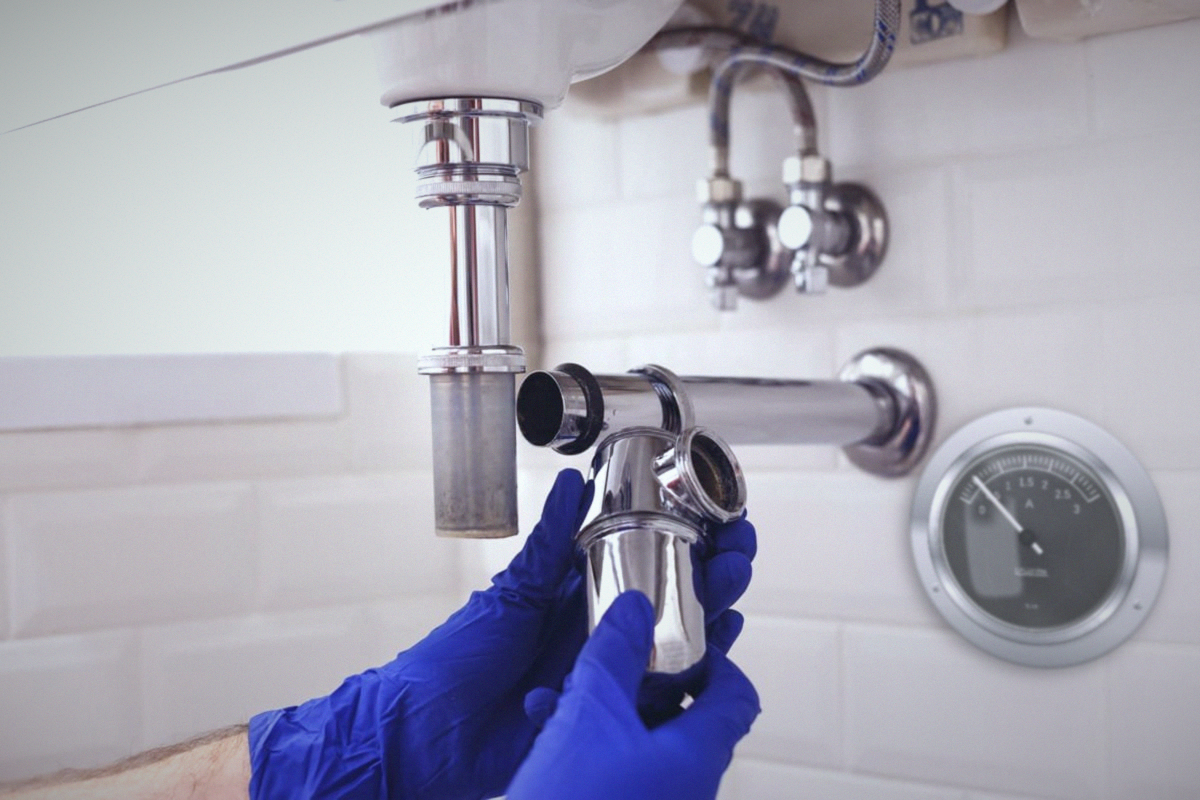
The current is 0.5 A
